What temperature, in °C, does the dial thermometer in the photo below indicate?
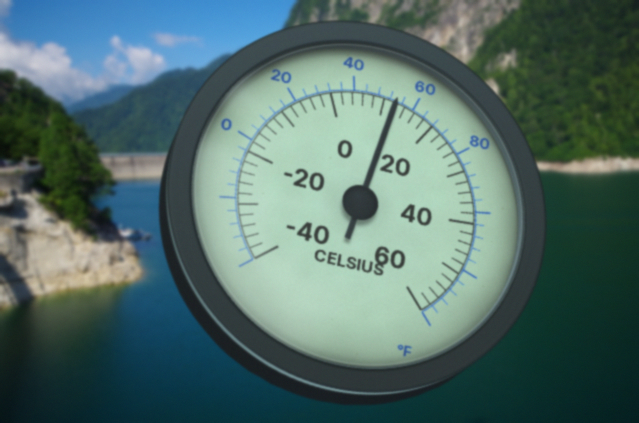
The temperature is 12 °C
